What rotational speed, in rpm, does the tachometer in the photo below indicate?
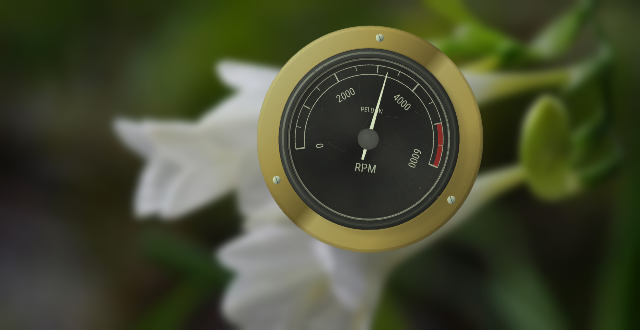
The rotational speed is 3250 rpm
